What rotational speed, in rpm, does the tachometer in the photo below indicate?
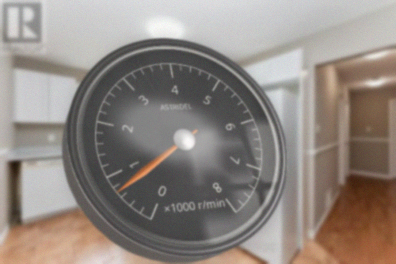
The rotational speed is 700 rpm
